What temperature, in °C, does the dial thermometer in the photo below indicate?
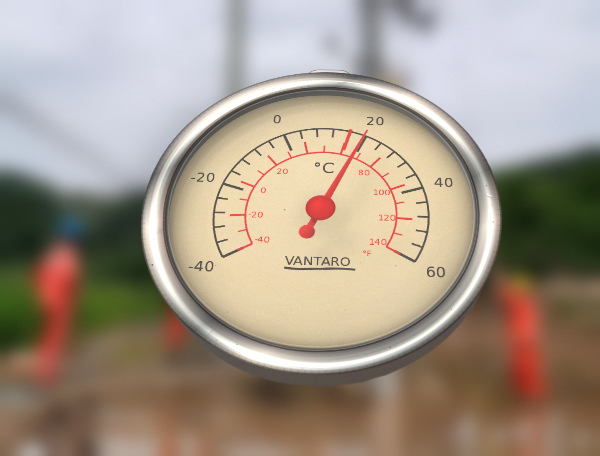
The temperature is 20 °C
